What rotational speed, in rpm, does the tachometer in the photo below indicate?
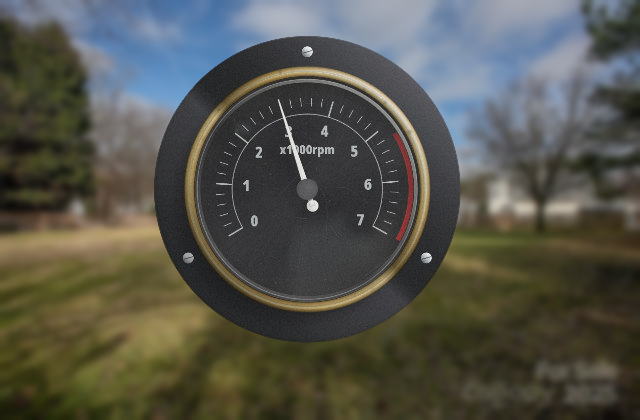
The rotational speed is 3000 rpm
